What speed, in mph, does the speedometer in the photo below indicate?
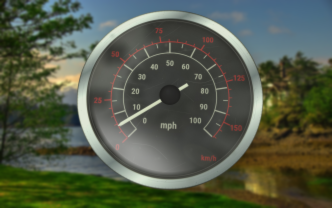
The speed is 5 mph
